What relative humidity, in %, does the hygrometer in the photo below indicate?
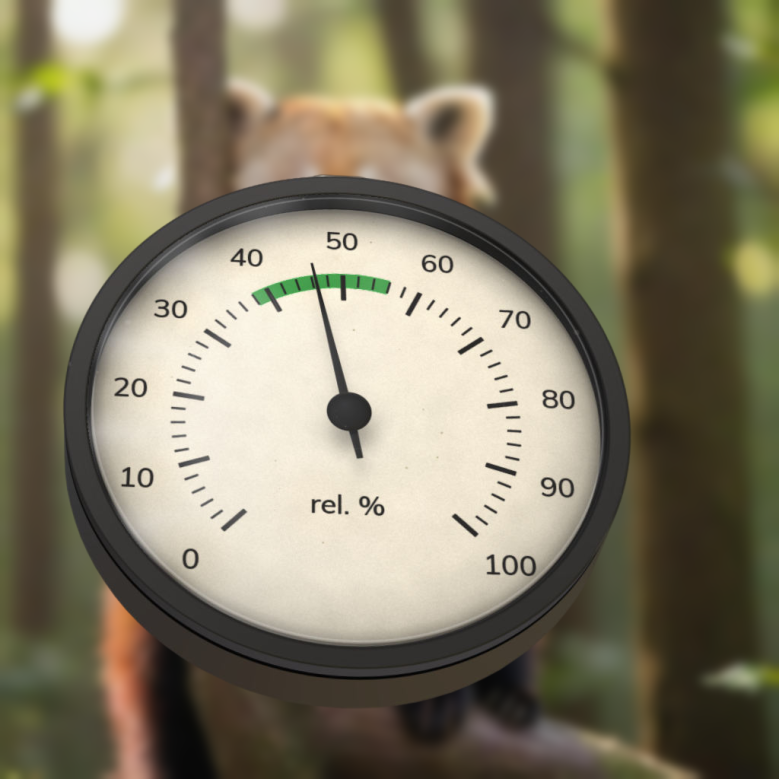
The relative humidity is 46 %
